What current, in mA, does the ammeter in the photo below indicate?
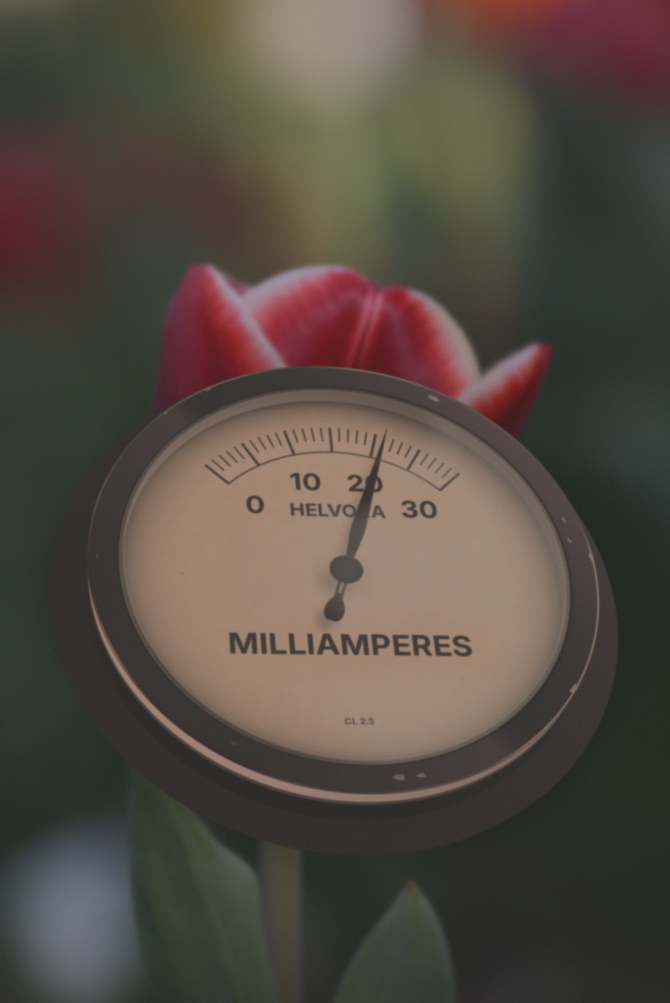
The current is 21 mA
